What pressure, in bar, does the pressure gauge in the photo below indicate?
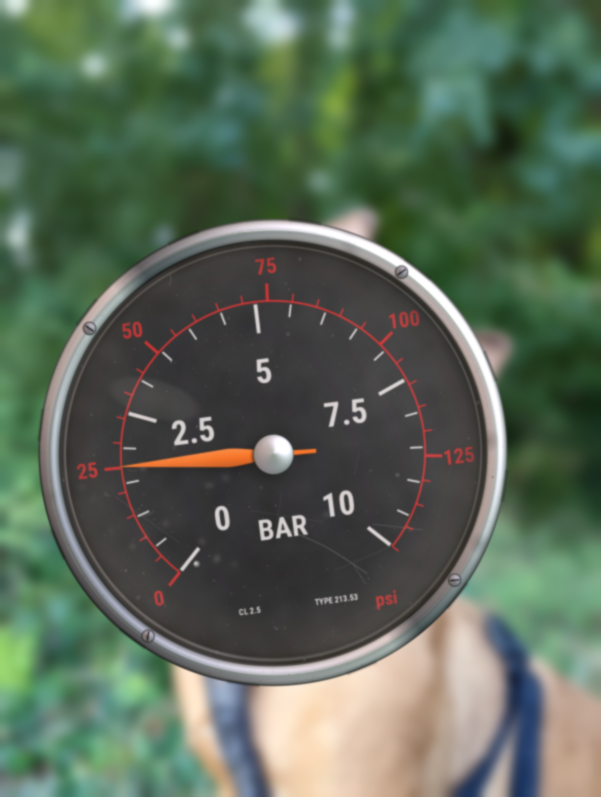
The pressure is 1.75 bar
